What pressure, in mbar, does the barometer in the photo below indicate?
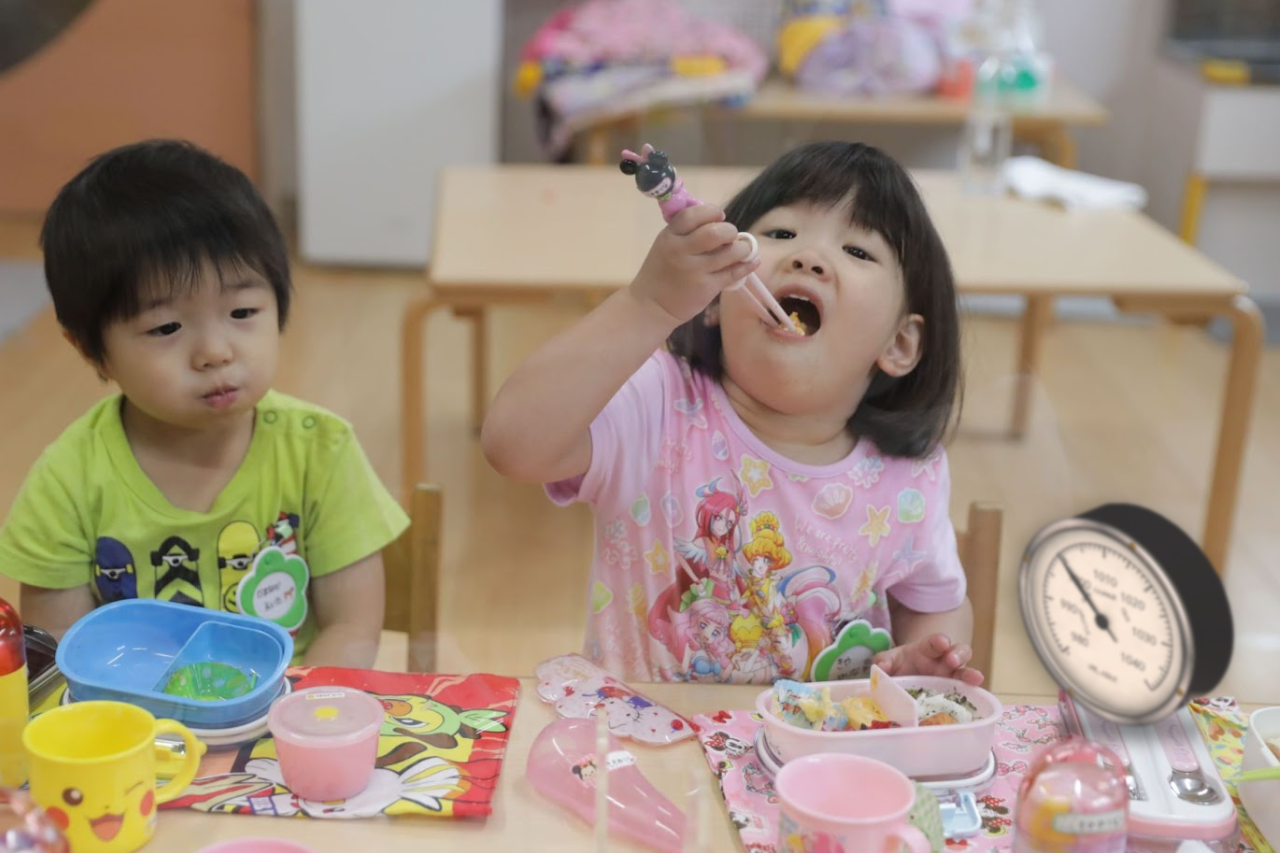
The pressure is 1000 mbar
